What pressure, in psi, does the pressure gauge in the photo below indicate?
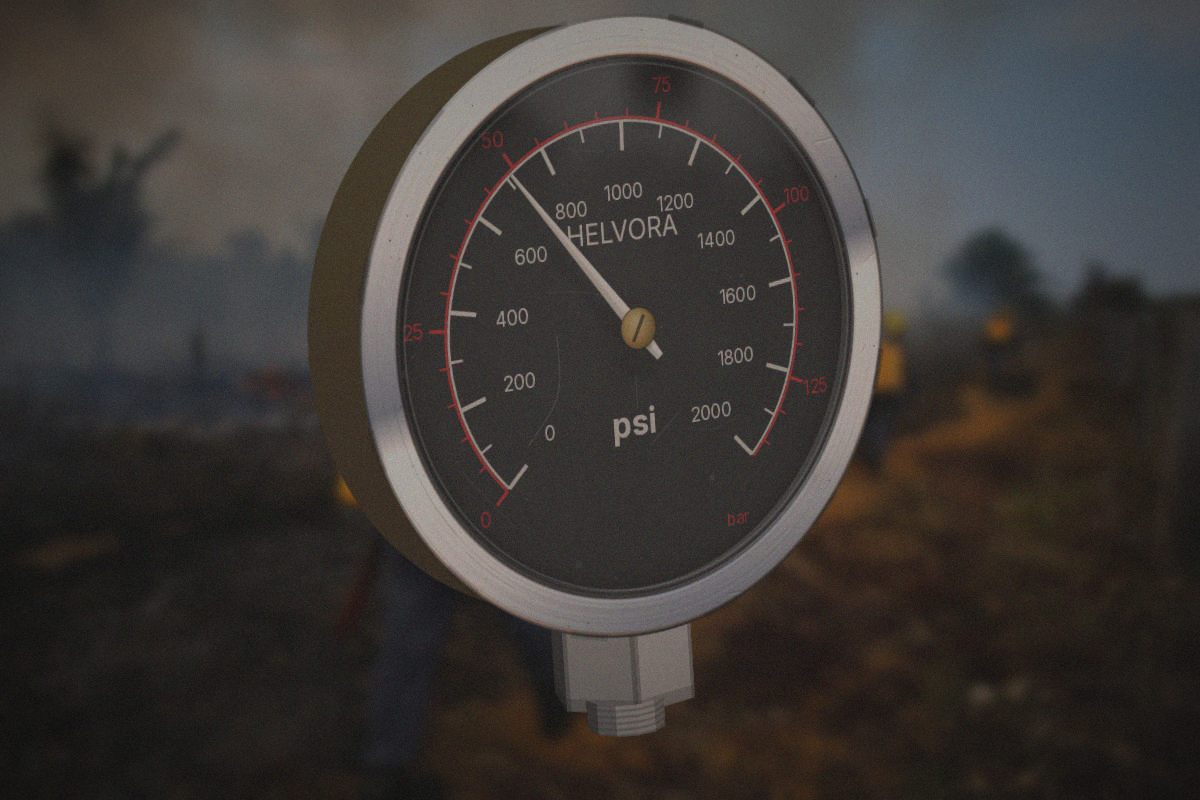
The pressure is 700 psi
